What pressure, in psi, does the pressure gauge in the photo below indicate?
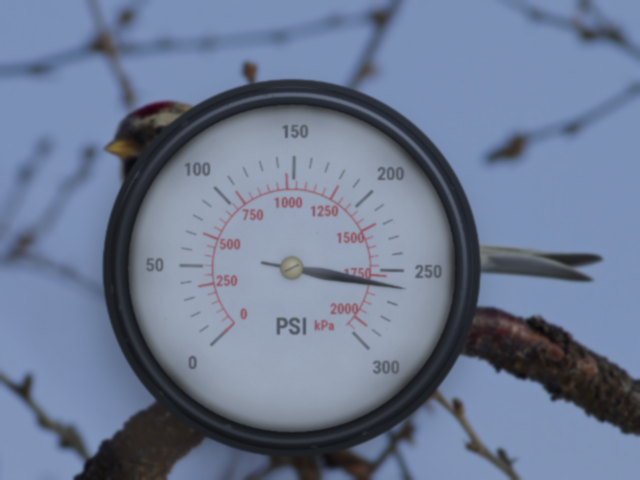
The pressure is 260 psi
